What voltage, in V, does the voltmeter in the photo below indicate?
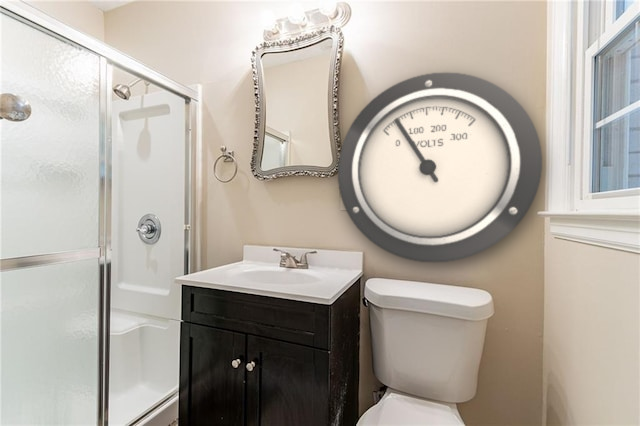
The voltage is 50 V
